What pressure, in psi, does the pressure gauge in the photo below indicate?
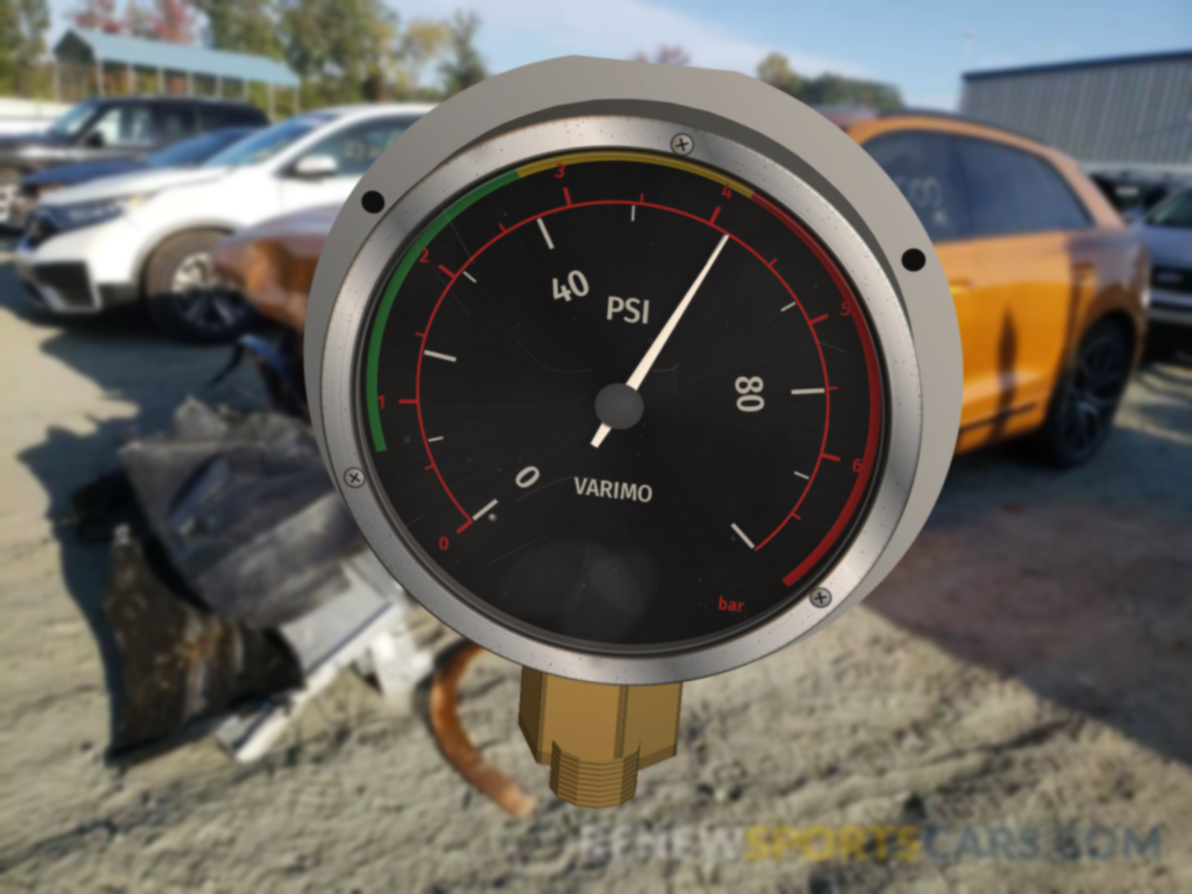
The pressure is 60 psi
